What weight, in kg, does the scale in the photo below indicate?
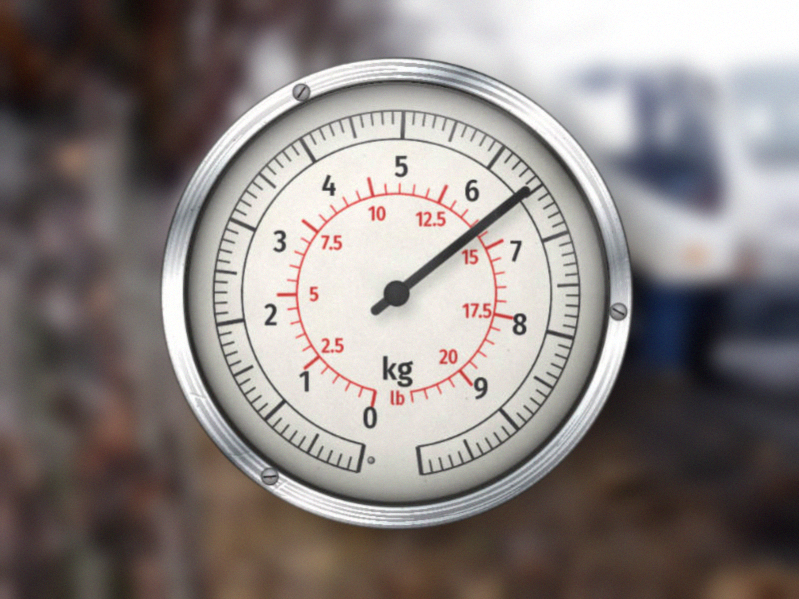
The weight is 6.45 kg
